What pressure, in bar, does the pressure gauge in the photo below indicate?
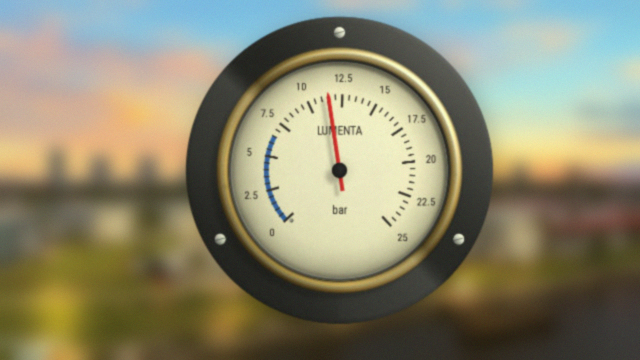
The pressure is 11.5 bar
